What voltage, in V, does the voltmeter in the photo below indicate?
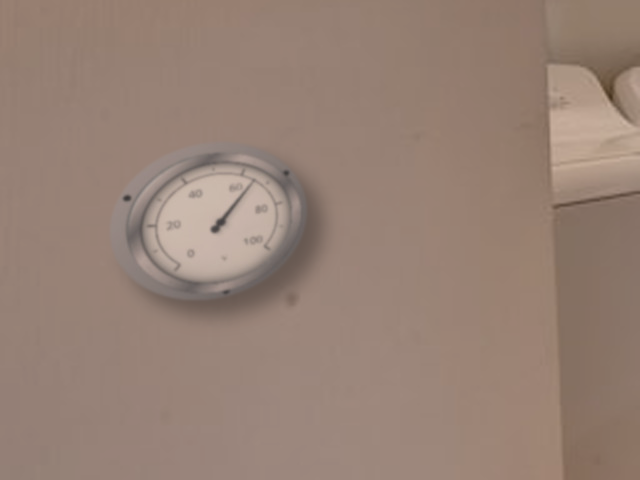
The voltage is 65 V
